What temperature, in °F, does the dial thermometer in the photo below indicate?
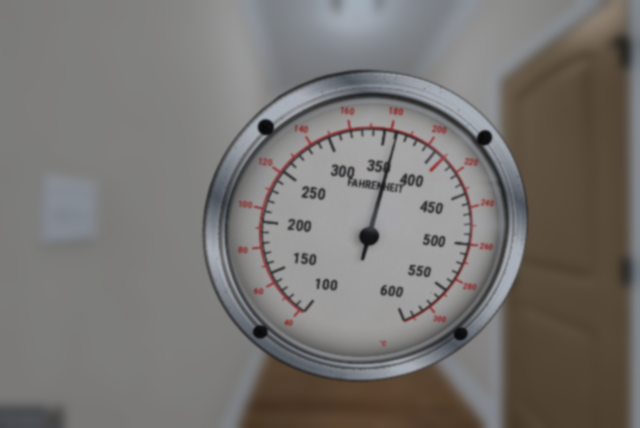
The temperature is 360 °F
